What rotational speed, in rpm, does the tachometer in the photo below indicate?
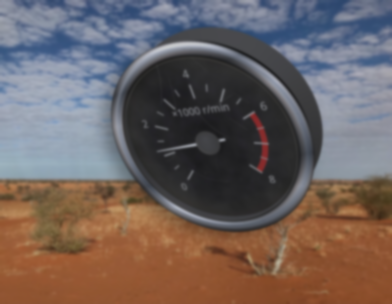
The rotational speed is 1250 rpm
